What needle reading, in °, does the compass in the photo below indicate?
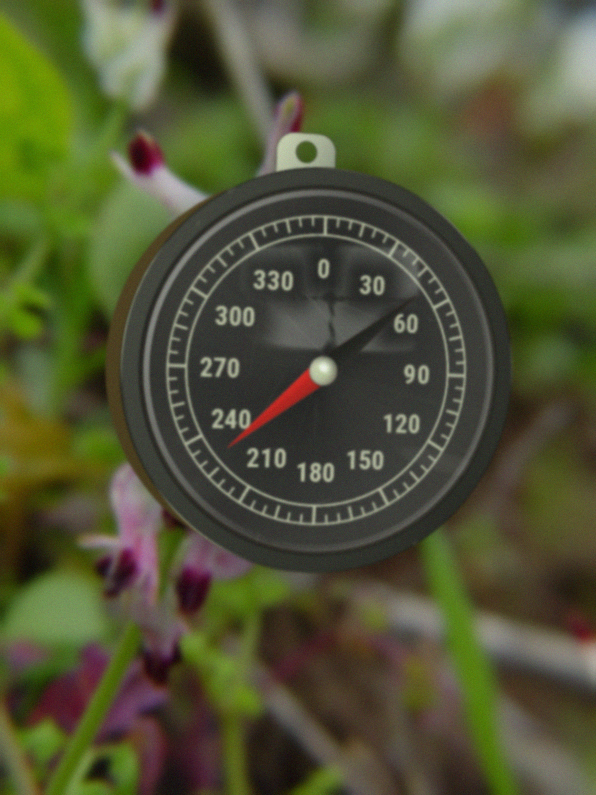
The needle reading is 230 °
